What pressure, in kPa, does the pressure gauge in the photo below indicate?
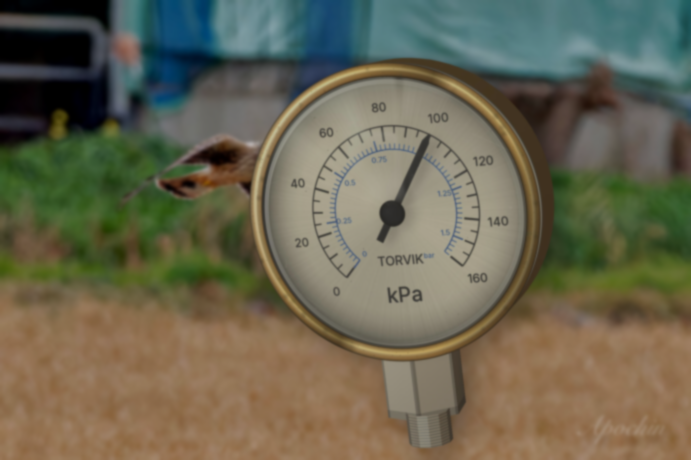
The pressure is 100 kPa
